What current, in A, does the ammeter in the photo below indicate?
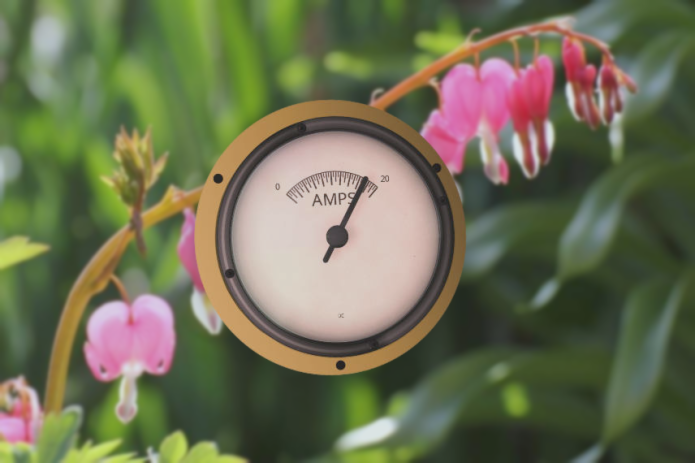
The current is 17 A
